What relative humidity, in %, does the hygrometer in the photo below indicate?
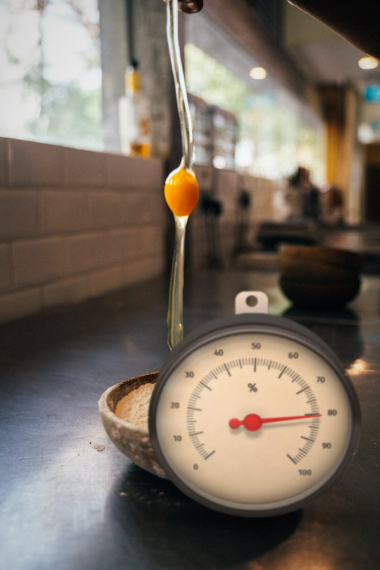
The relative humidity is 80 %
